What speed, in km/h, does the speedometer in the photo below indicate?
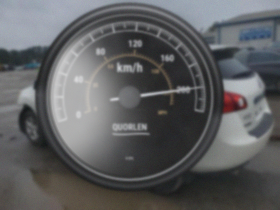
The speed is 200 km/h
